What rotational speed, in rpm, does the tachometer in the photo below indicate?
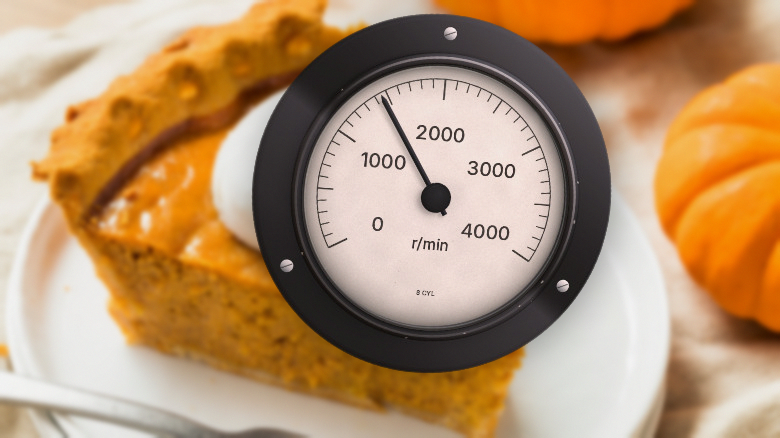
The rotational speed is 1450 rpm
